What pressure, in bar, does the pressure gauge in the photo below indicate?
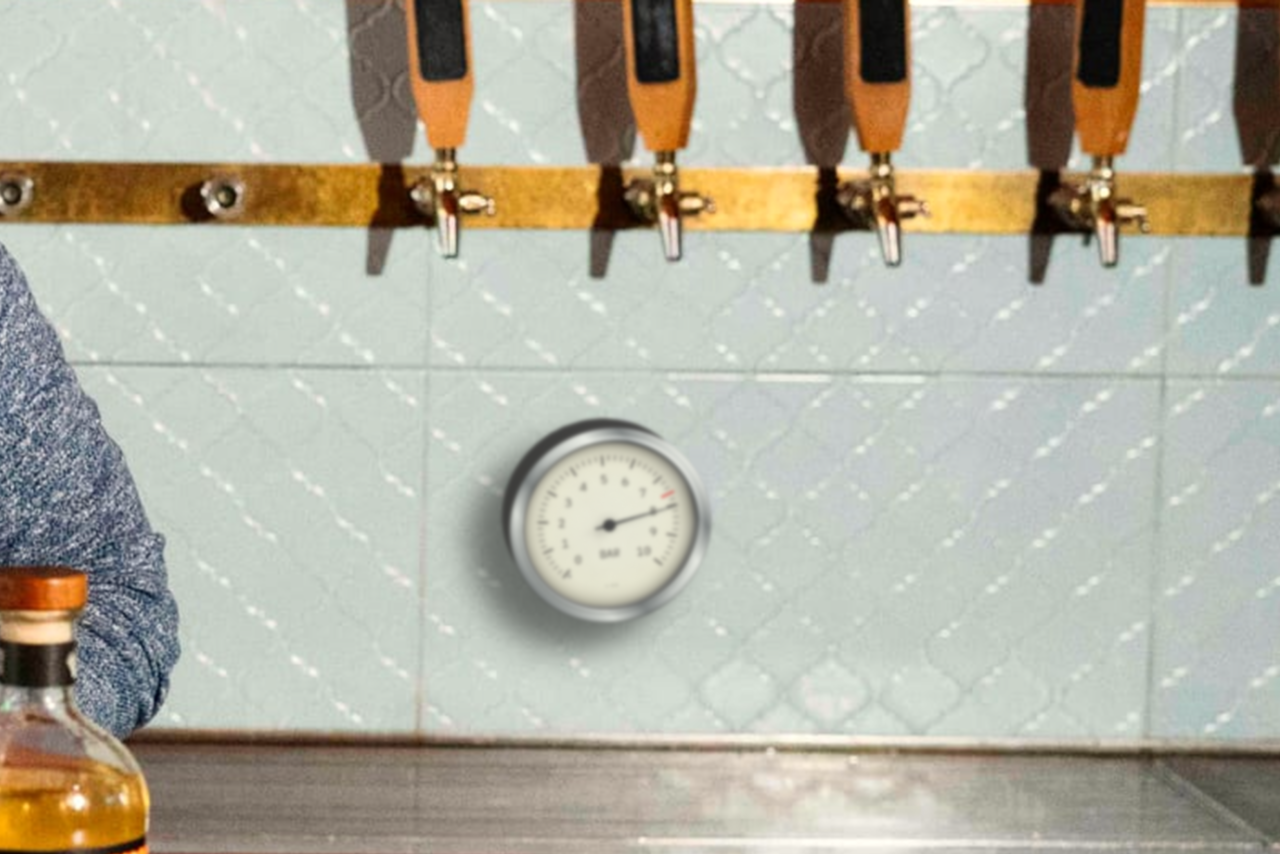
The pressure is 8 bar
